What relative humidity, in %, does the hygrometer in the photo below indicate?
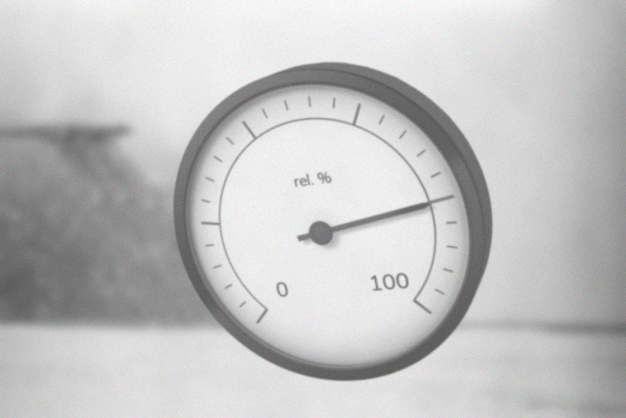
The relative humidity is 80 %
